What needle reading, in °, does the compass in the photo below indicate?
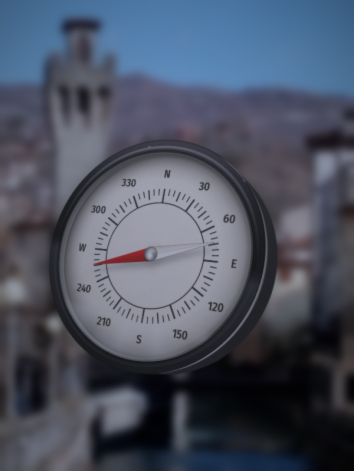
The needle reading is 255 °
